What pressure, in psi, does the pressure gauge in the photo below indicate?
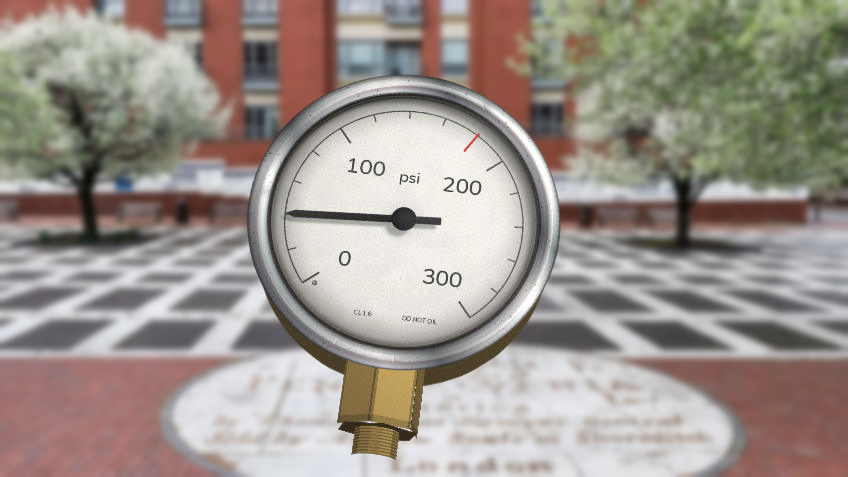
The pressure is 40 psi
